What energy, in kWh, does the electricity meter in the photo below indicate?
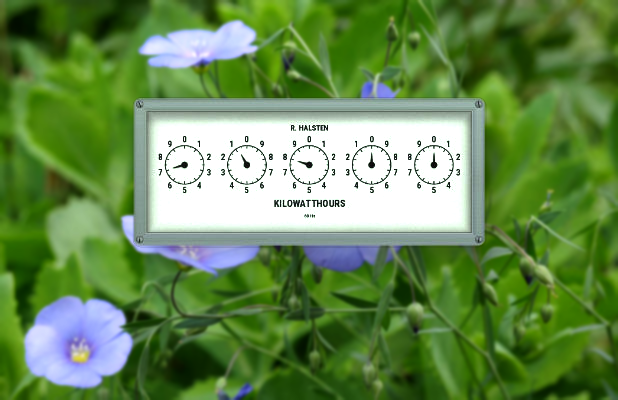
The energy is 70800 kWh
